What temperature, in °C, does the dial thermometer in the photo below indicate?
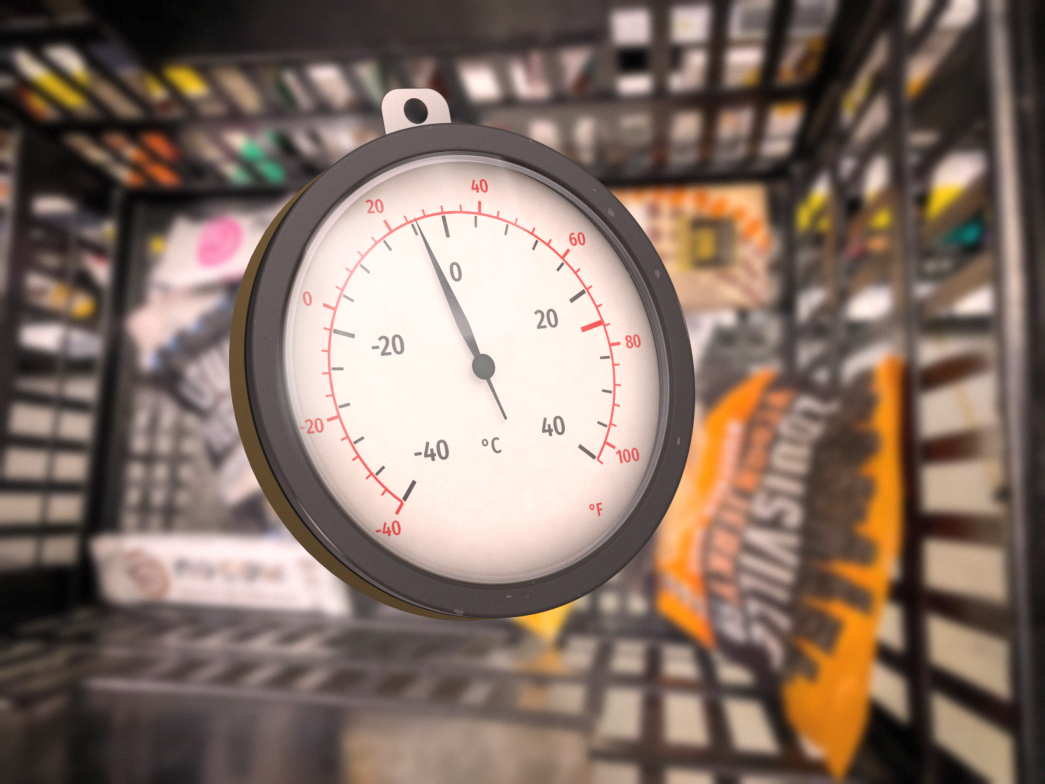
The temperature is -4 °C
